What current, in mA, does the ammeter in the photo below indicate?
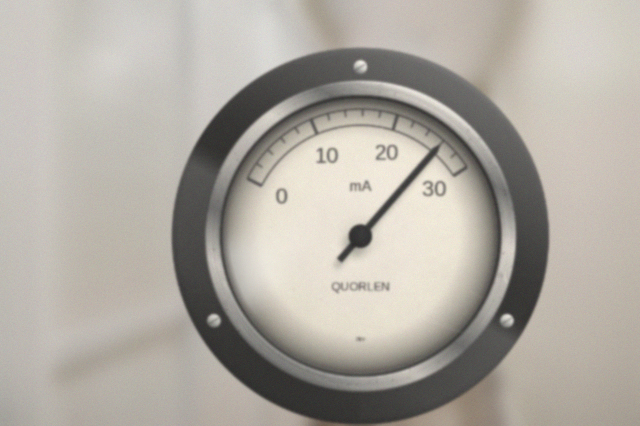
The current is 26 mA
